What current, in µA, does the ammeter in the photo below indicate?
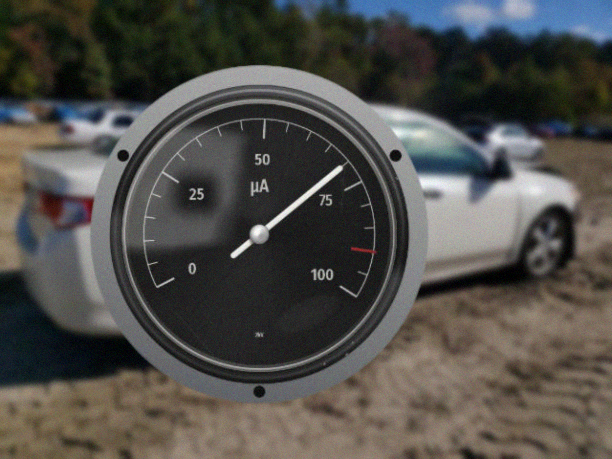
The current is 70 µA
